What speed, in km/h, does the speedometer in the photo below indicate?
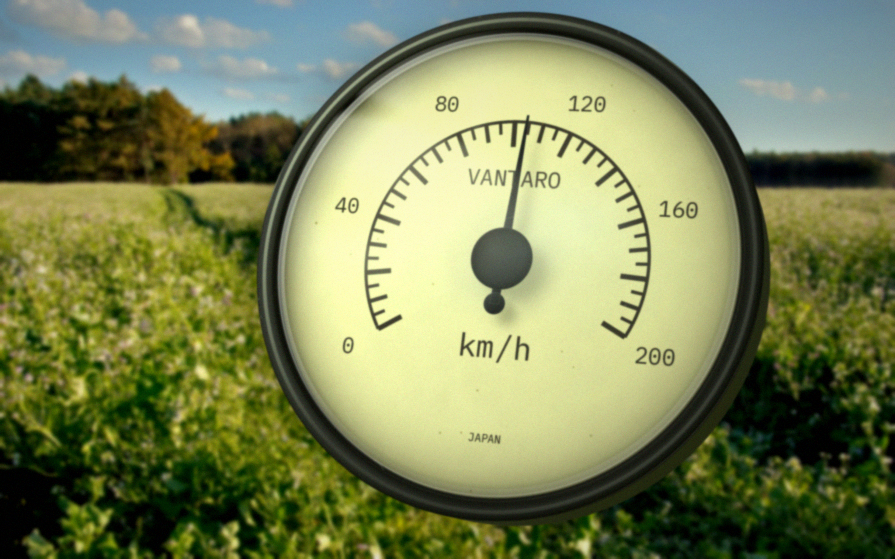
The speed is 105 km/h
